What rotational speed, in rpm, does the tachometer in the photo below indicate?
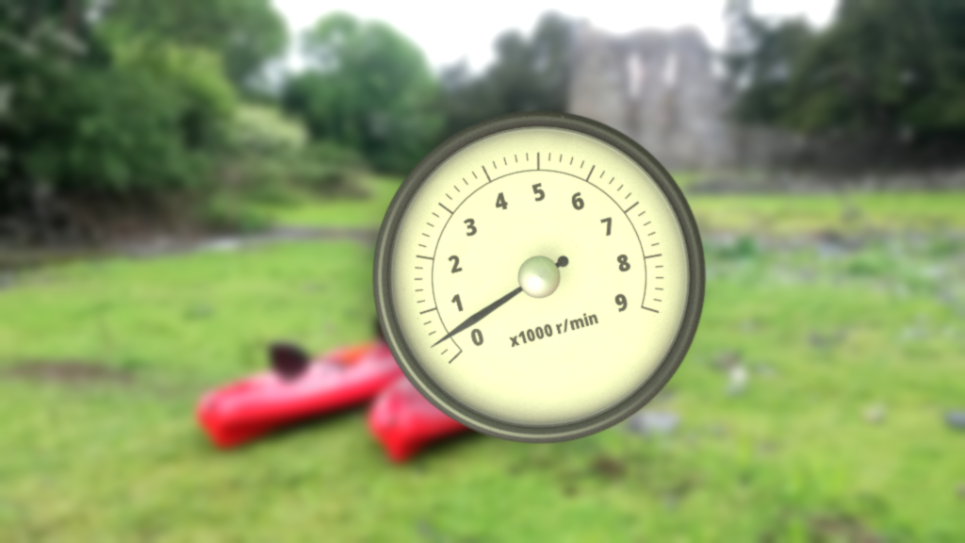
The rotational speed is 400 rpm
